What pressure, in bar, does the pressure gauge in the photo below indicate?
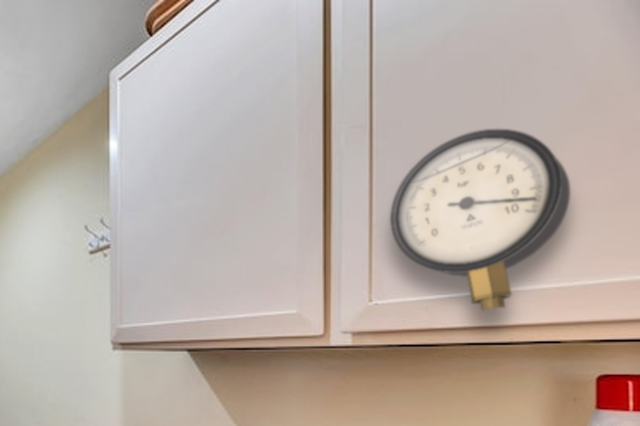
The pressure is 9.5 bar
